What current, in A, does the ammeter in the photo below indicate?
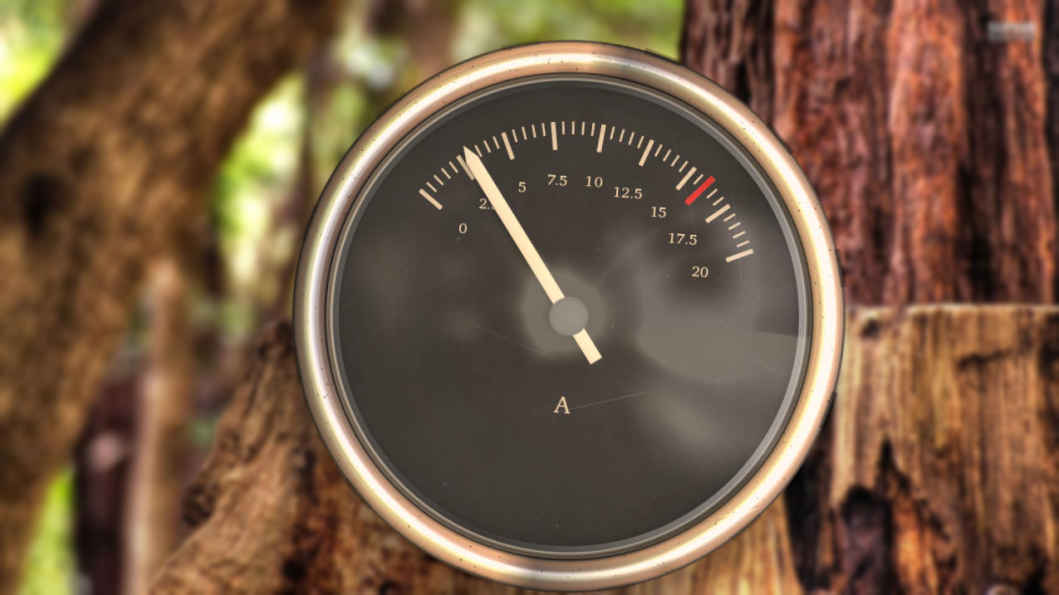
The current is 3 A
